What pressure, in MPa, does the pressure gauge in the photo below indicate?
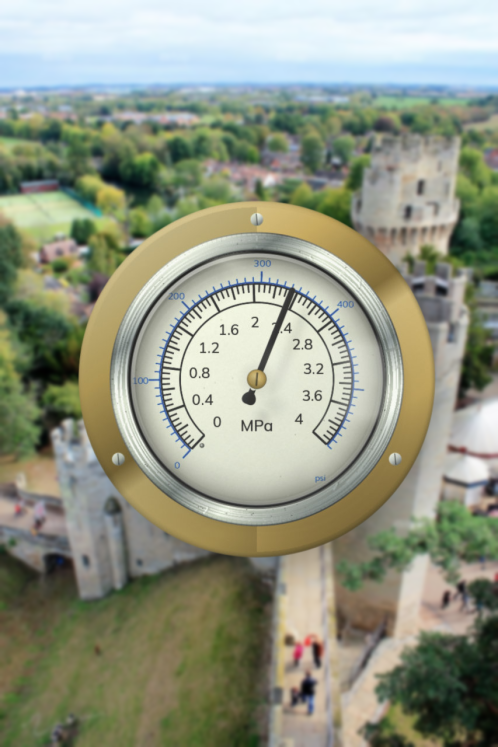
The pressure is 2.35 MPa
